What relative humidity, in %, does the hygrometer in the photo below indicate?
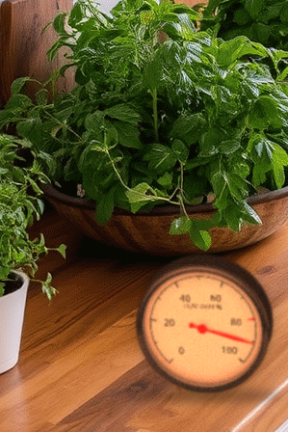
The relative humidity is 90 %
